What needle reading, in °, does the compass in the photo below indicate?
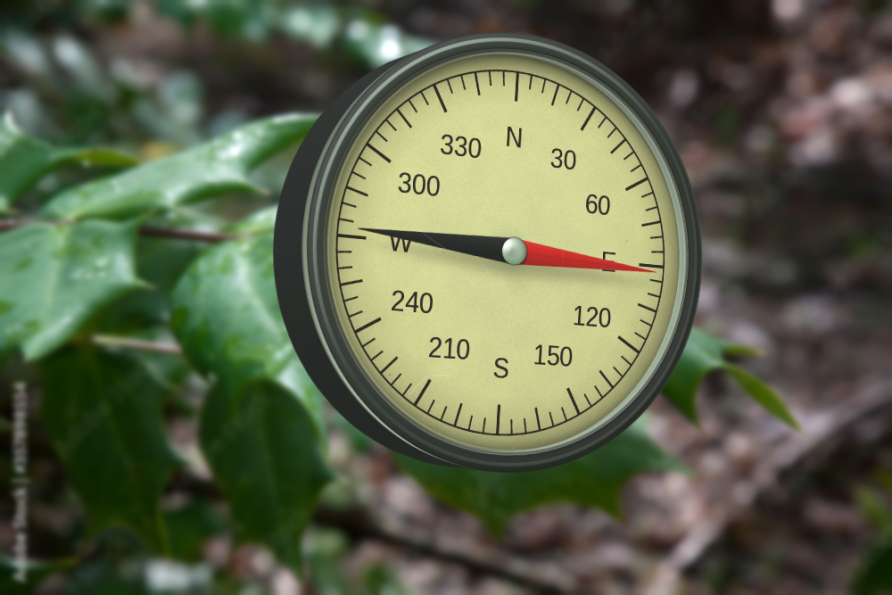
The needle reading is 92.5 °
